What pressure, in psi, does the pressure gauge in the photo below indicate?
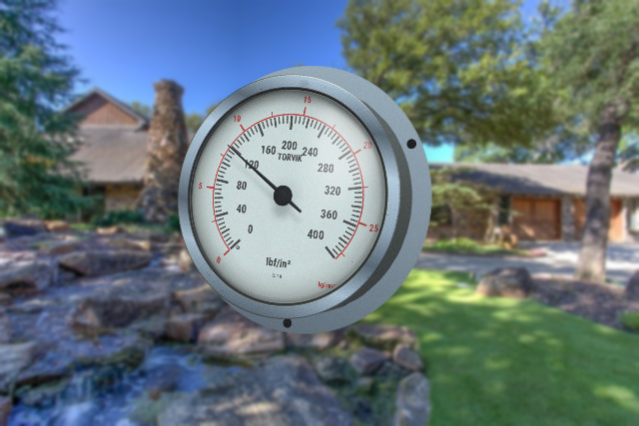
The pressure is 120 psi
